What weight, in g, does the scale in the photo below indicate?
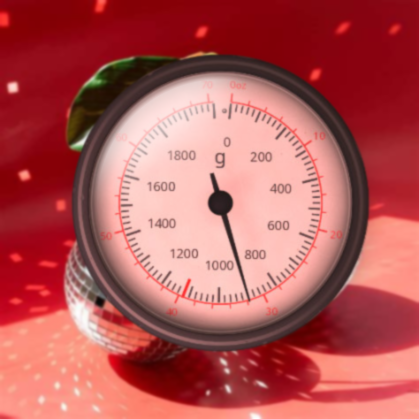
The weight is 900 g
